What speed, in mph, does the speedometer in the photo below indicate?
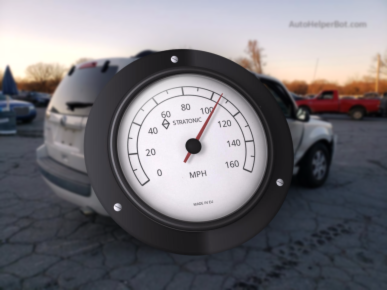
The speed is 105 mph
